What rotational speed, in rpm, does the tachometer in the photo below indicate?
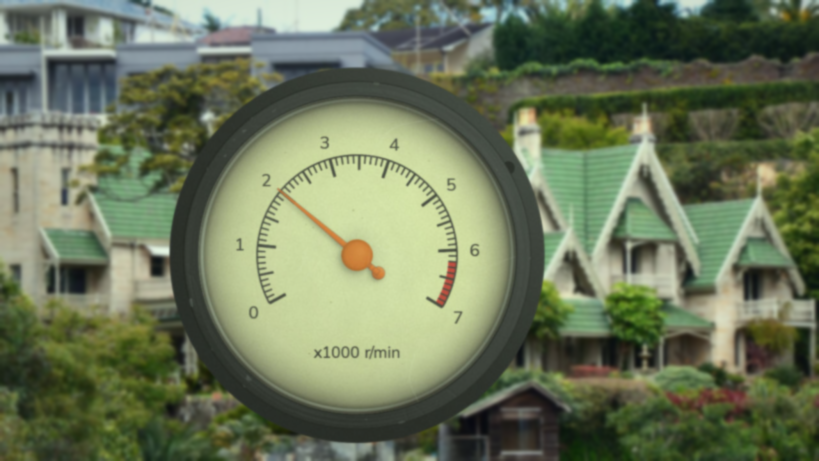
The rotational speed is 2000 rpm
